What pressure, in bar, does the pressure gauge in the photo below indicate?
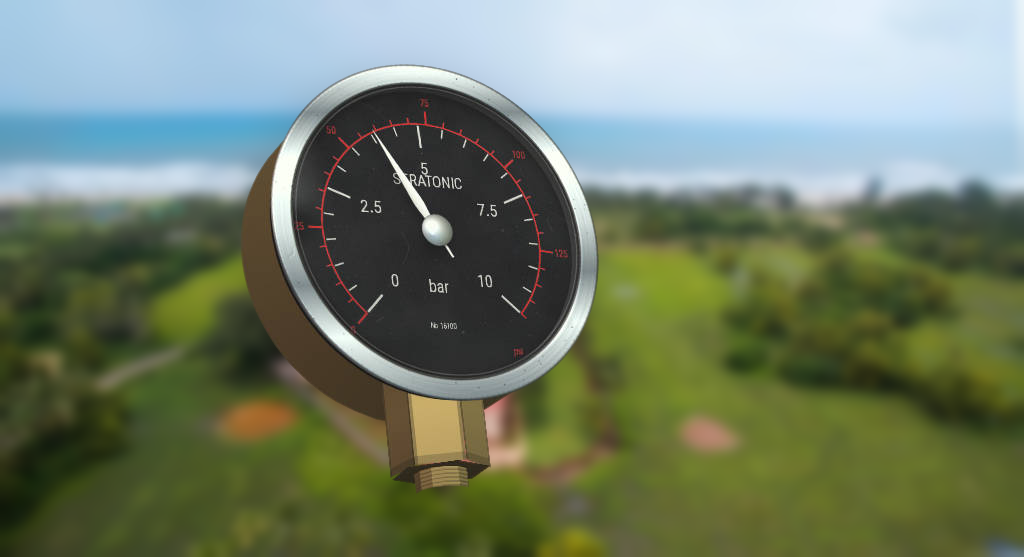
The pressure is 4 bar
